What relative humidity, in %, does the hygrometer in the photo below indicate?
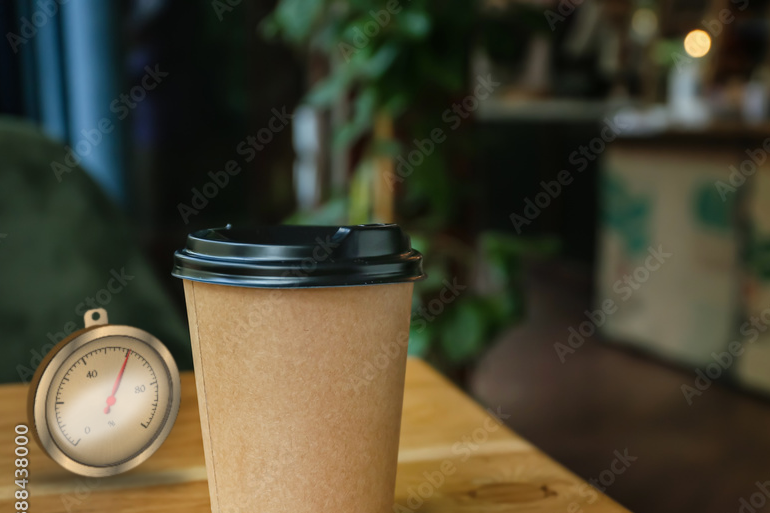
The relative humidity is 60 %
